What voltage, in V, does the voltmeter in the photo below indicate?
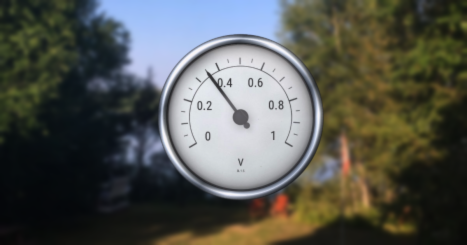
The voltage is 0.35 V
